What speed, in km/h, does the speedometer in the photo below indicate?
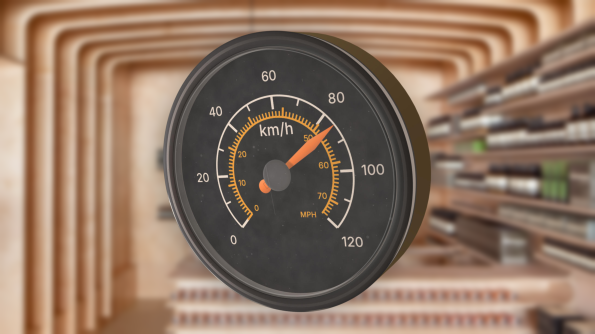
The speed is 85 km/h
